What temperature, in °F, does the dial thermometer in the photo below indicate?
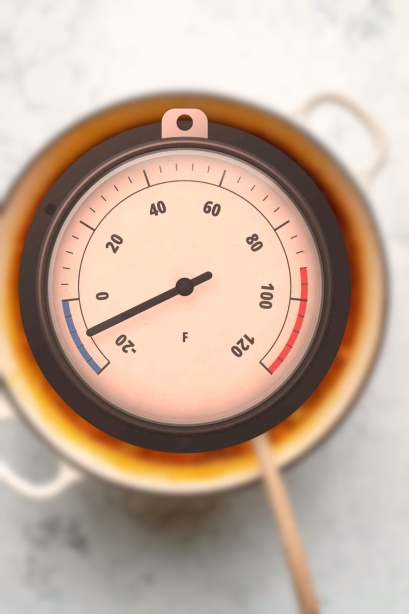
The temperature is -10 °F
